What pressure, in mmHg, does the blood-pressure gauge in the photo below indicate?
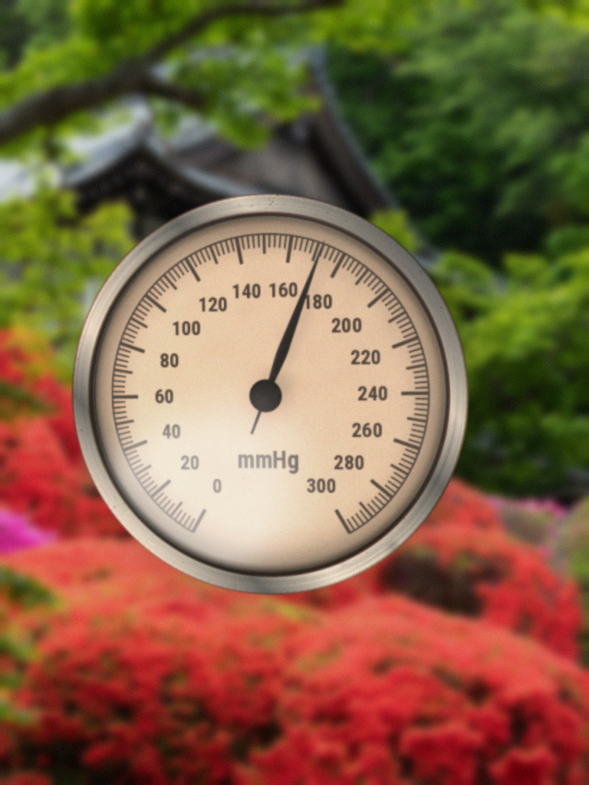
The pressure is 172 mmHg
